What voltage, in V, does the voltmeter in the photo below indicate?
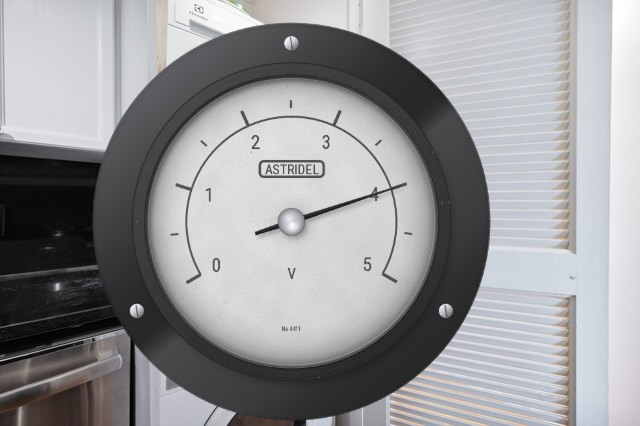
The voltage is 4 V
